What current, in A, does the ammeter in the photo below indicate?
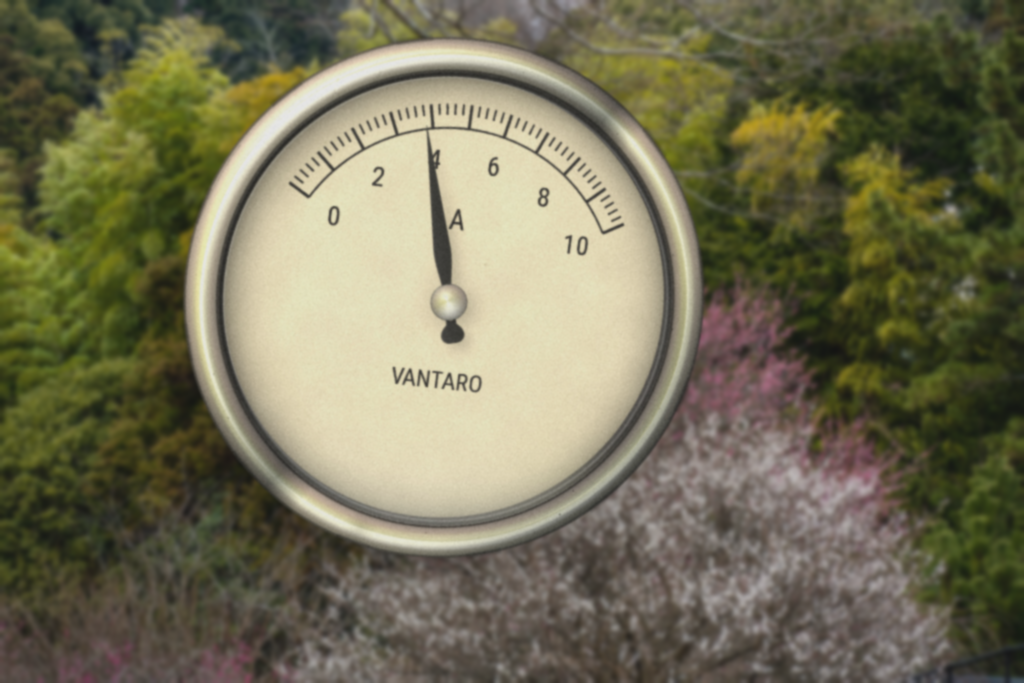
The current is 3.8 A
